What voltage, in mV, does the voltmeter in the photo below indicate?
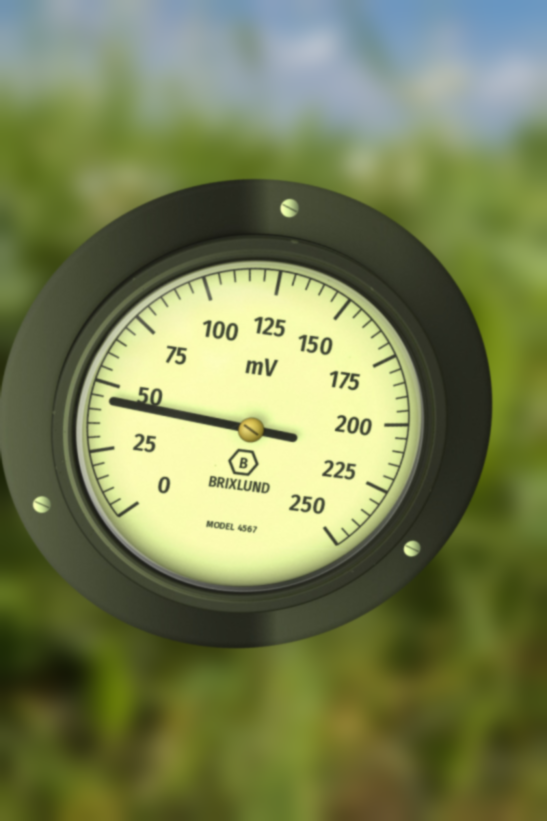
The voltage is 45 mV
